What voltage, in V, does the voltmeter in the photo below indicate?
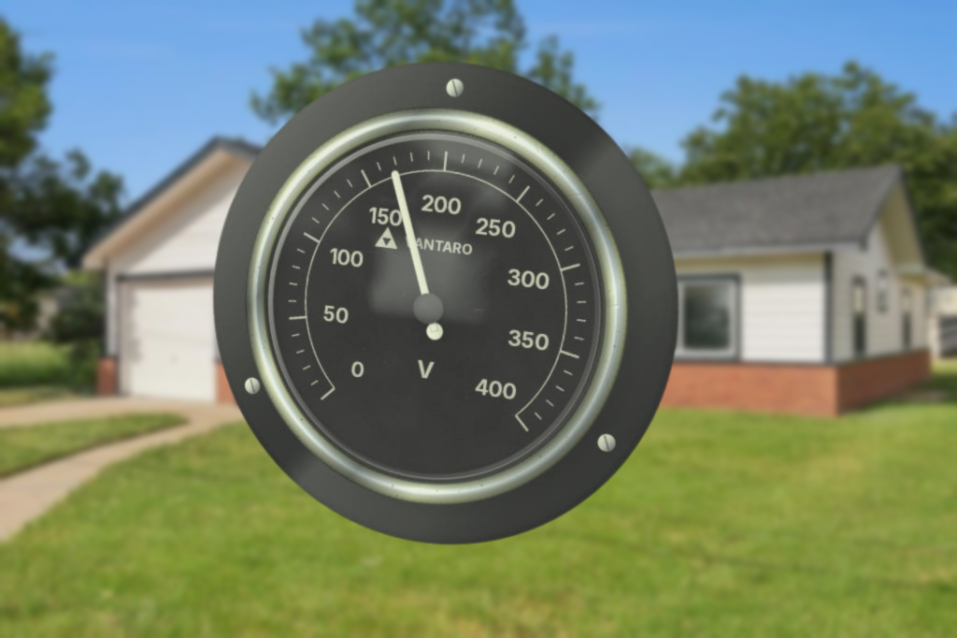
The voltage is 170 V
